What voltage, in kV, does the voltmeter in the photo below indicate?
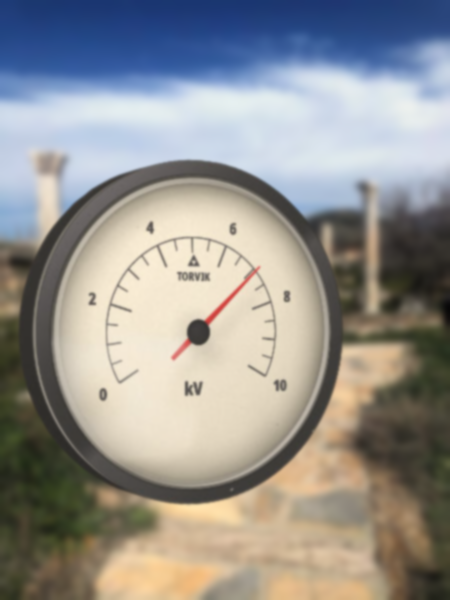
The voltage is 7 kV
